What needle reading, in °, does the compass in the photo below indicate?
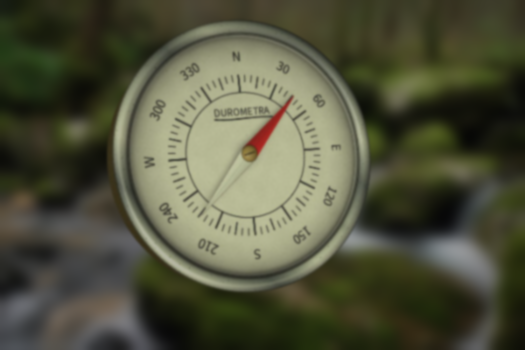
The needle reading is 45 °
